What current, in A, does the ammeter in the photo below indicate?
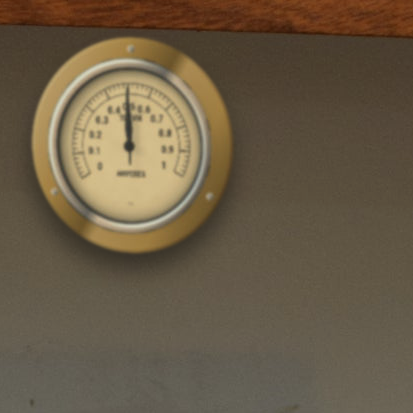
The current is 0.5 A
